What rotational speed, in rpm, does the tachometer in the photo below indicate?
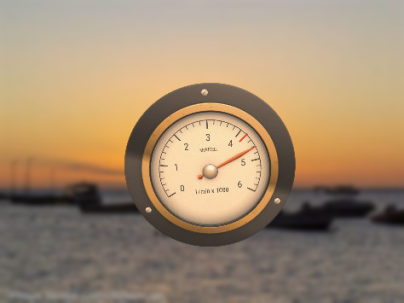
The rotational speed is 4600 rpm
